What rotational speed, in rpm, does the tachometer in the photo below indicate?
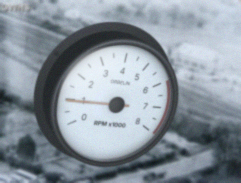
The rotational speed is 1000 rpm
